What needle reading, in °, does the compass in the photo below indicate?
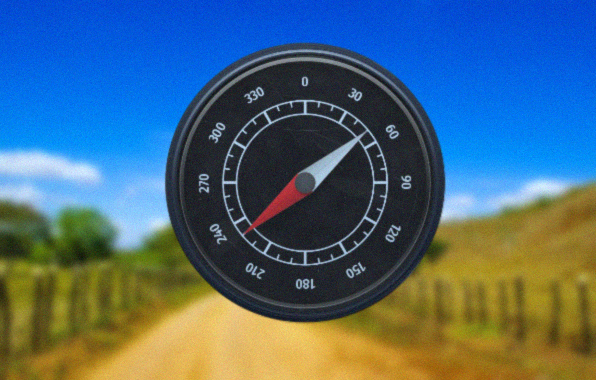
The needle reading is 230 °
